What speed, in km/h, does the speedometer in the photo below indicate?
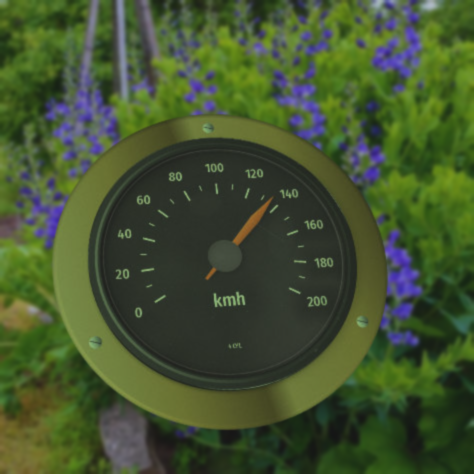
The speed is 135 km/h
